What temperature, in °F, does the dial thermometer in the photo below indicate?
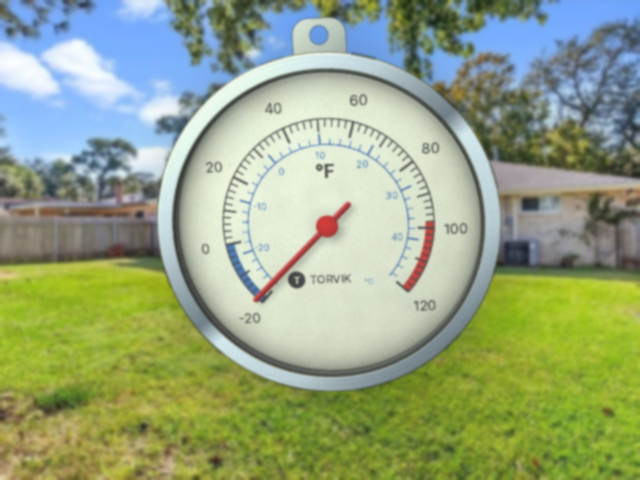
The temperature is -18 °F
